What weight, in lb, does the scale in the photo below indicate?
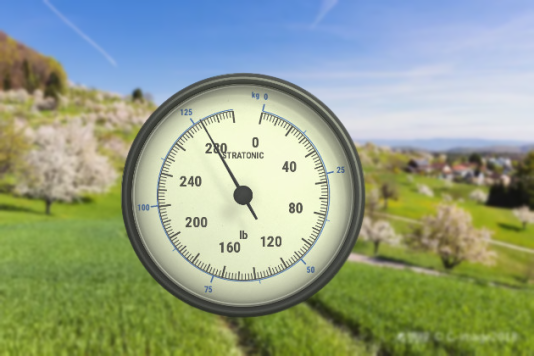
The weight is 280 lb
